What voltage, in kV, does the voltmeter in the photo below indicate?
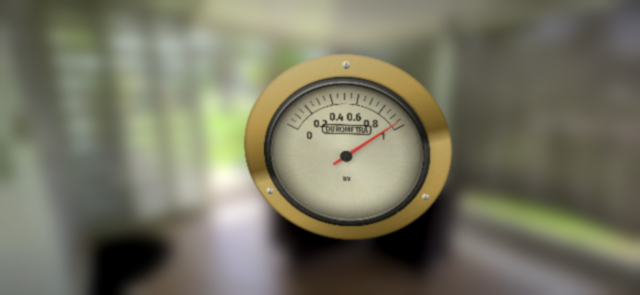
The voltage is 0.95 kV
